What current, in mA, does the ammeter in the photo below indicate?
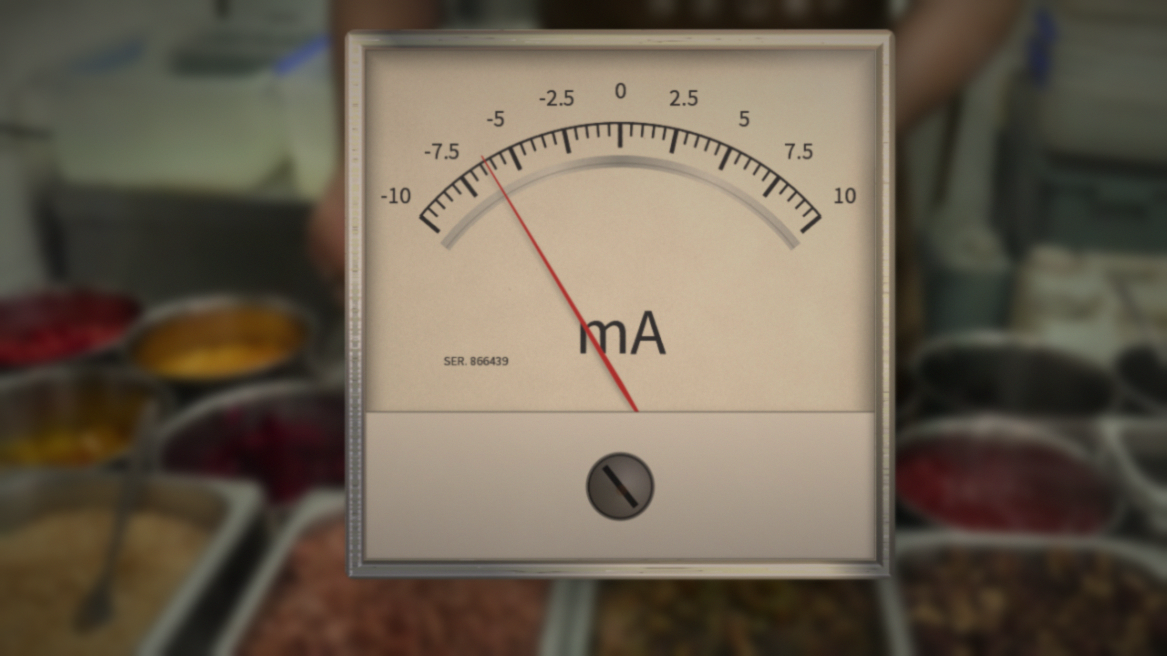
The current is -6.25 mA
